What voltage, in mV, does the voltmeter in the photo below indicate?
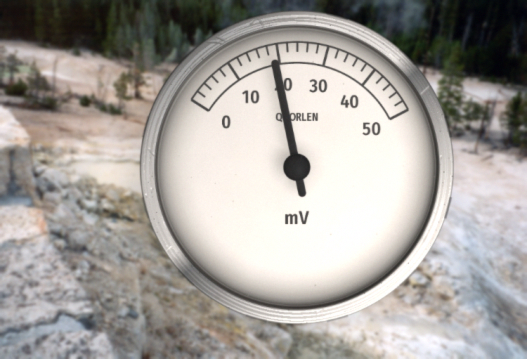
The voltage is 19 mV
